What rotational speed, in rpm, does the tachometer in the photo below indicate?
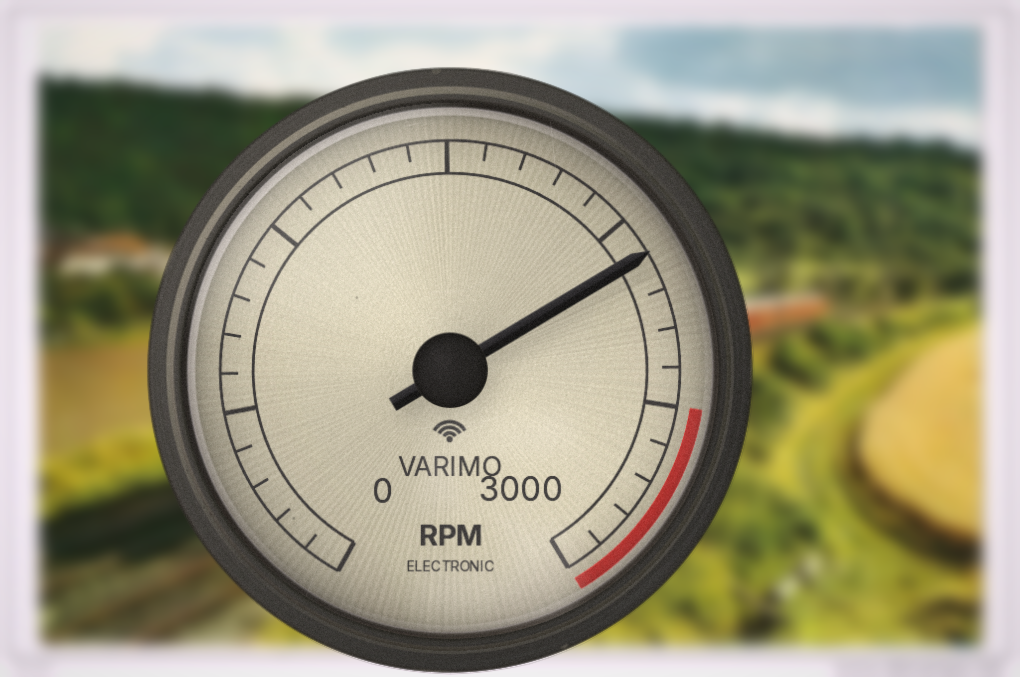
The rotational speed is 2100 rpm
